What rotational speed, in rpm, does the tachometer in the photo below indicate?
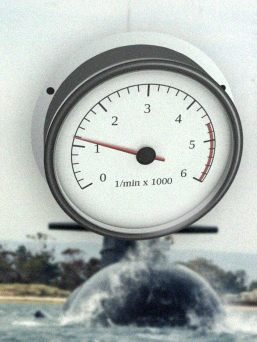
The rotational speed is 1200 rpm
